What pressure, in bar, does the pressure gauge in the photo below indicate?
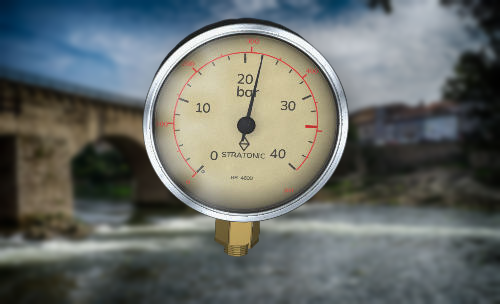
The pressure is 22 bar
